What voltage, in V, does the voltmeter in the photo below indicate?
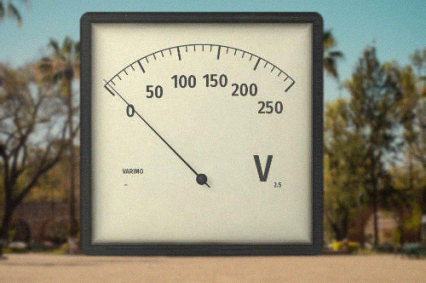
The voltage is 5 V
